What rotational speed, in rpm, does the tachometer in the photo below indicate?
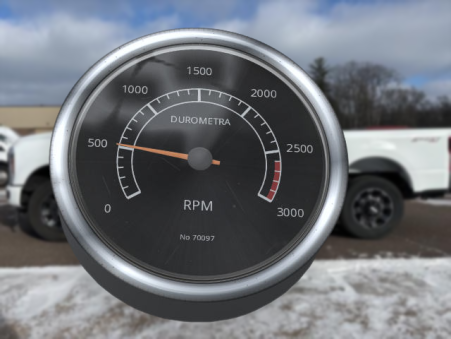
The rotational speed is 500 rpm
